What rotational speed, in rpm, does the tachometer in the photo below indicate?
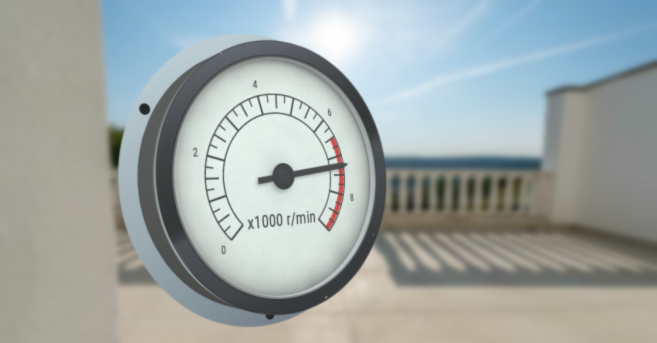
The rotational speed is 7250 rpm
